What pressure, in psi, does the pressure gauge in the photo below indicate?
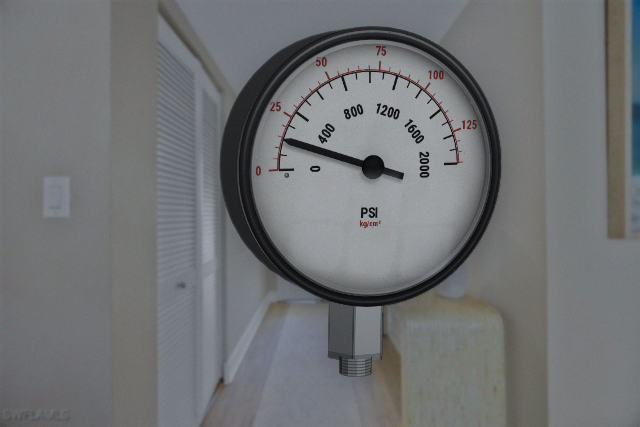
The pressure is 200 psi
